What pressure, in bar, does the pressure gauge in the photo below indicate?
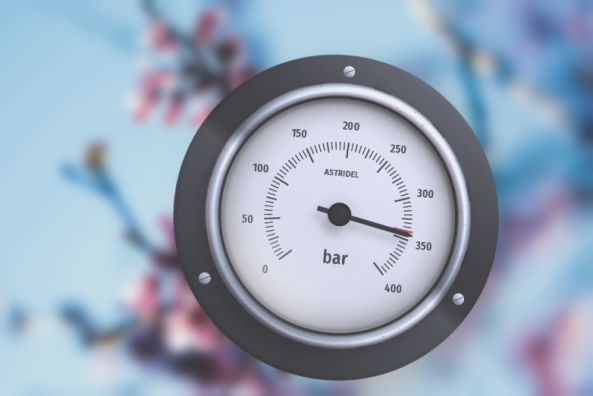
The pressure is 345 bar
